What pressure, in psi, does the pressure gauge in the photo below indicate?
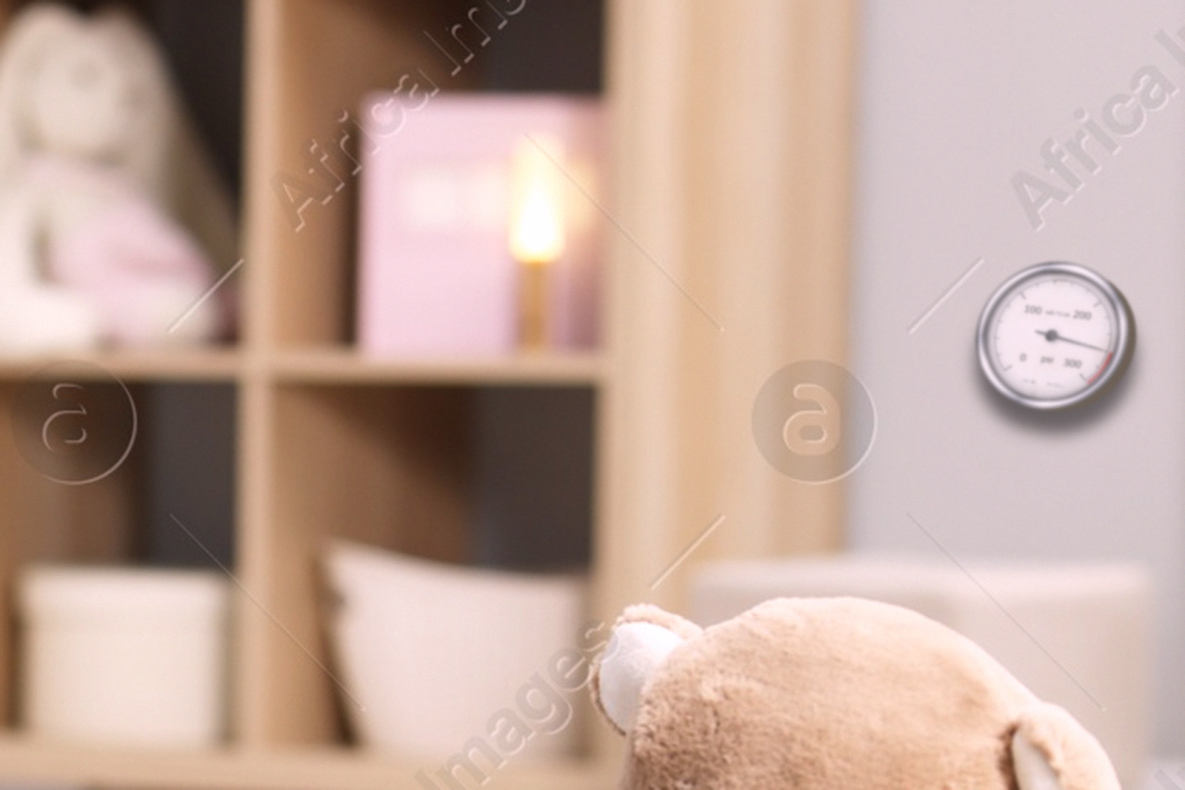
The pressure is 260 psi
